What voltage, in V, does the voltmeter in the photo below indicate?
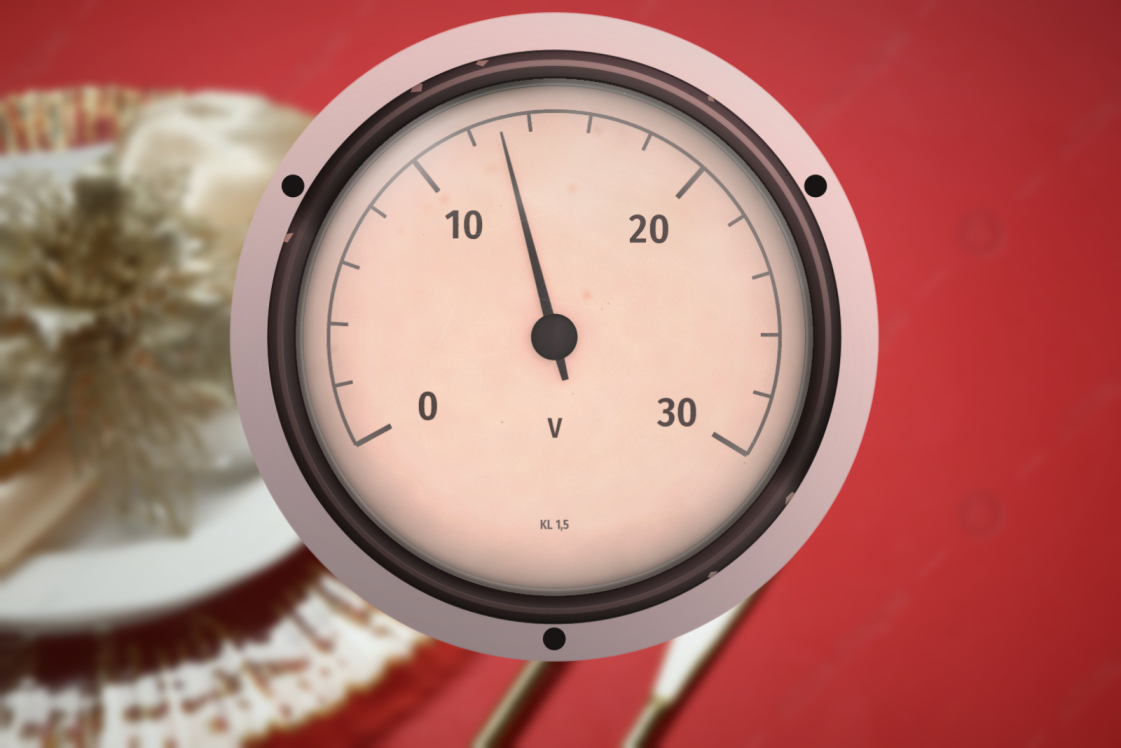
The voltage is 13 V
